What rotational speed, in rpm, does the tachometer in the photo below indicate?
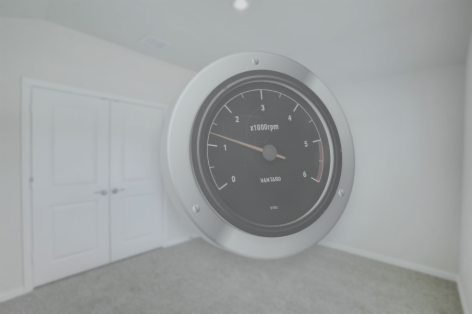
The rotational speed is 1250 rpm
